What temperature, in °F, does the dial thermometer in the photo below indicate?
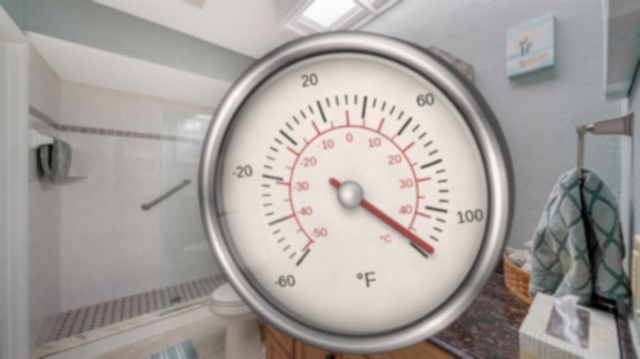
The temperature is 116 °F
